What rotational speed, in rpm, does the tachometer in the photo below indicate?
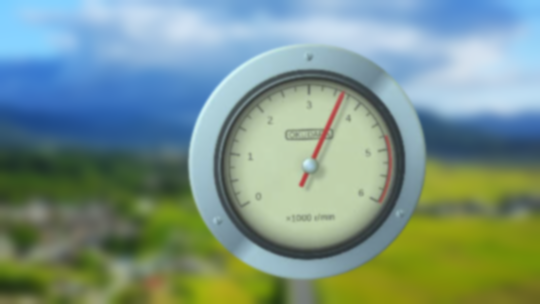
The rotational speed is 3625 rpm
